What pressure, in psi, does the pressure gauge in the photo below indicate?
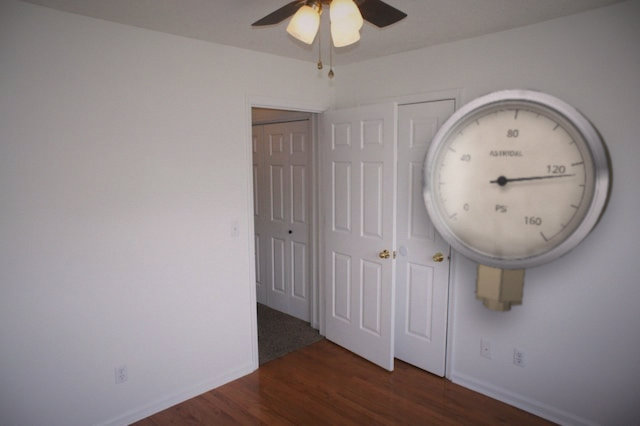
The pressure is 125 psi
